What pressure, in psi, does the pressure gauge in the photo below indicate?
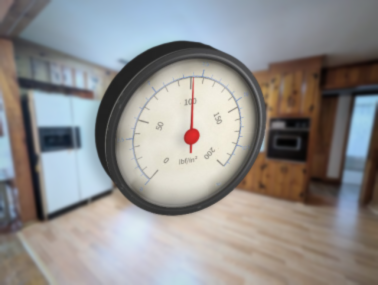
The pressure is 100 psi
